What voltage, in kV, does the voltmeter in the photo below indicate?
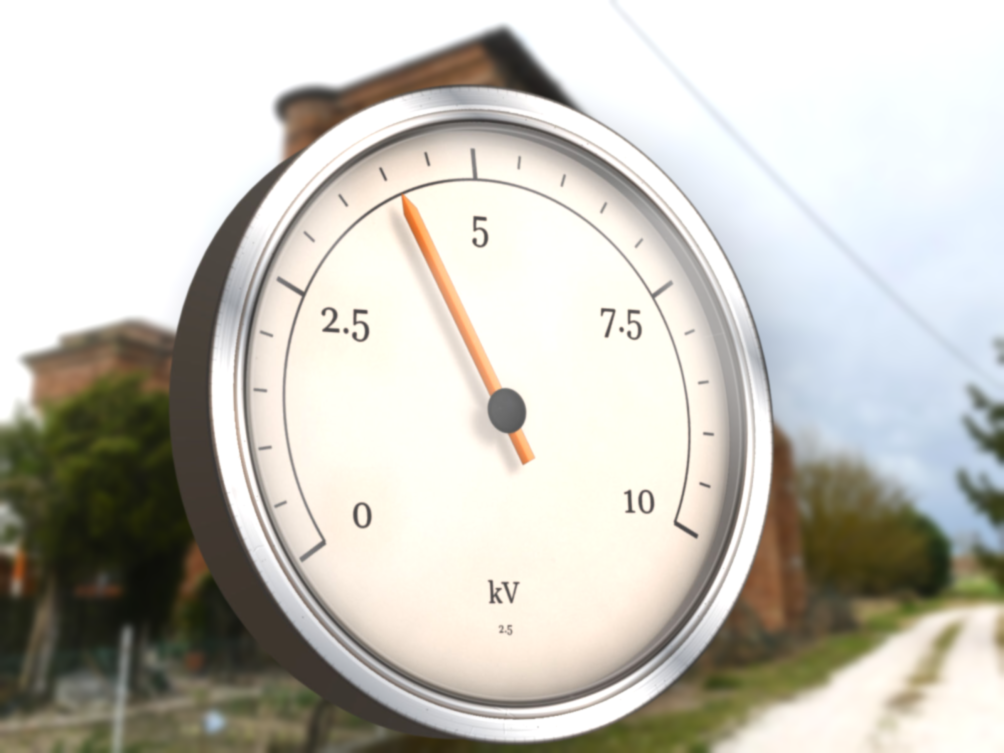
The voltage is 4 kV
